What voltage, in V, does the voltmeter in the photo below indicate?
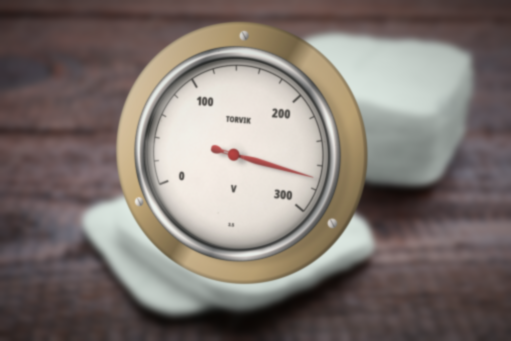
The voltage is 270 V
